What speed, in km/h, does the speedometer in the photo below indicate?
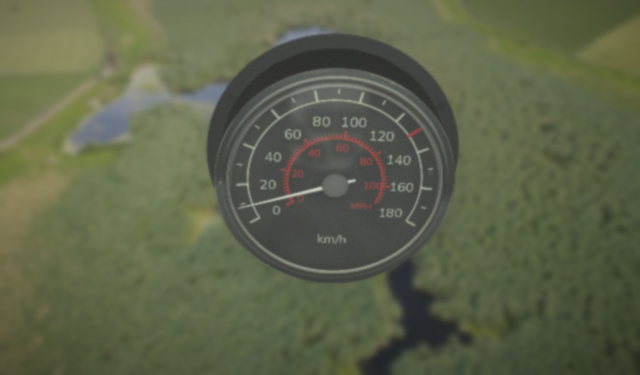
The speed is 10 km/h
